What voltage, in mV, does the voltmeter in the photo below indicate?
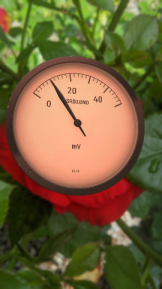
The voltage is 10 mV
